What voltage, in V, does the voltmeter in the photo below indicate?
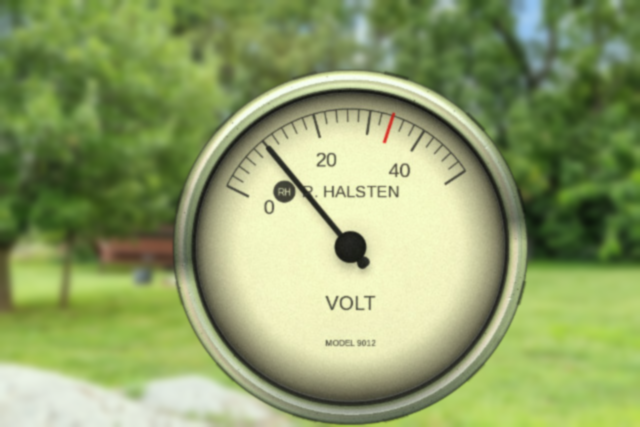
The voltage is 10 V
